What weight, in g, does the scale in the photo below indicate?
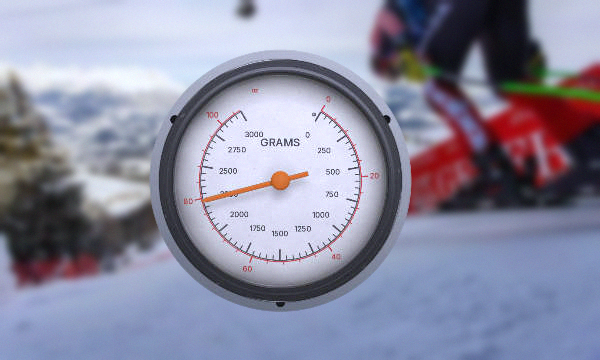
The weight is 2250 g
